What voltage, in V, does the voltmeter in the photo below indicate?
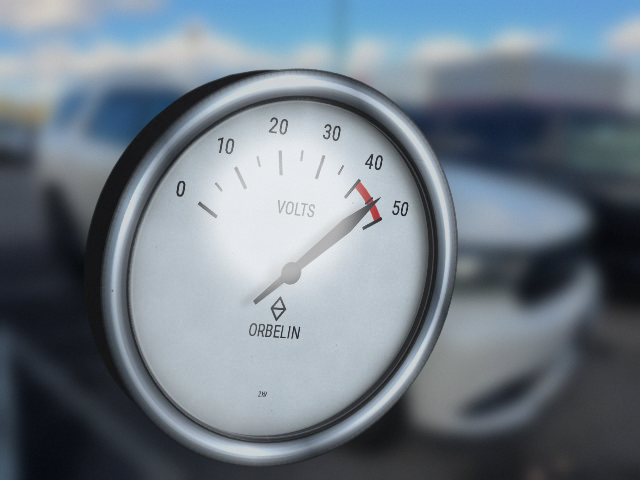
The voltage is 45 V
